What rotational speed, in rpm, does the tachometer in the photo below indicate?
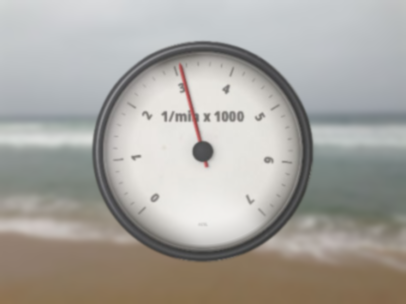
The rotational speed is 3100 rpm
